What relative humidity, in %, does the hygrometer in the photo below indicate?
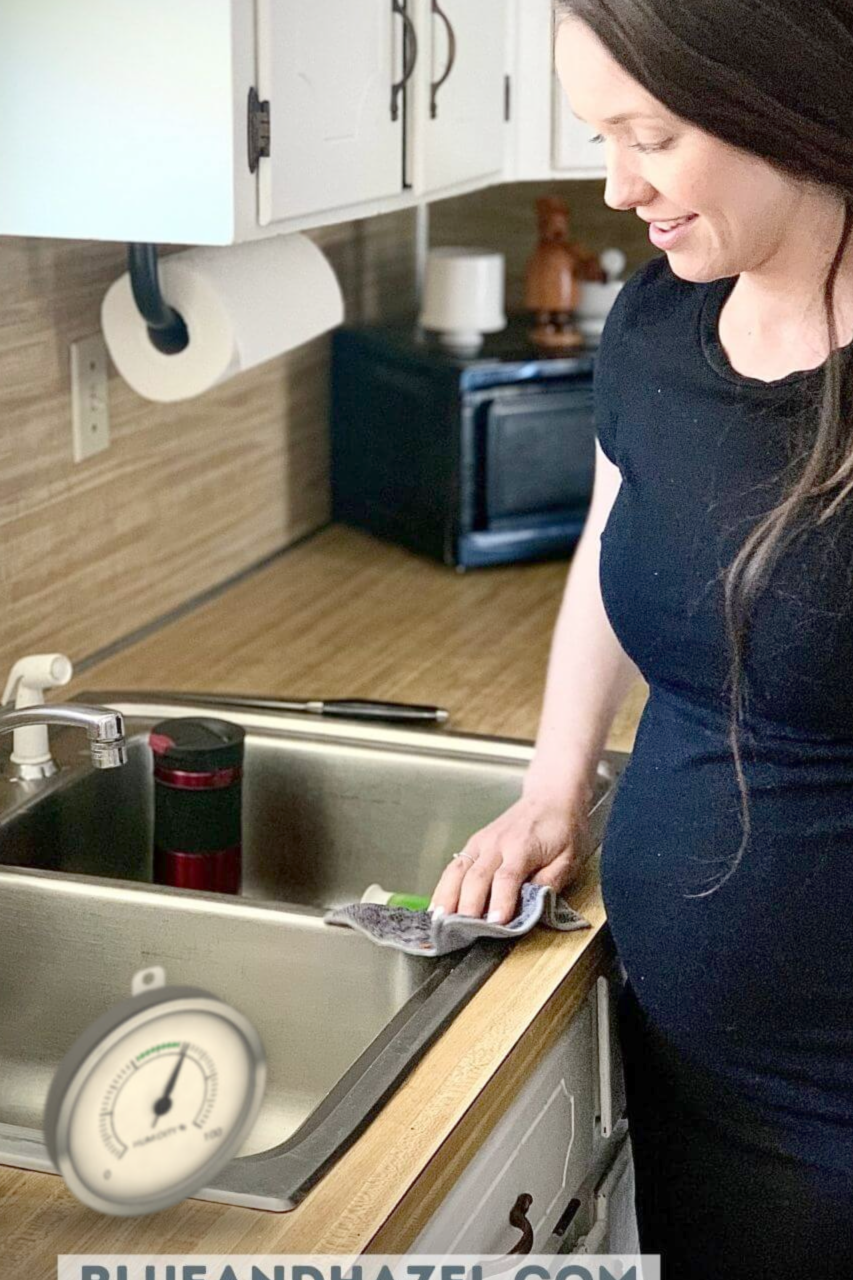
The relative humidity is 60 %
